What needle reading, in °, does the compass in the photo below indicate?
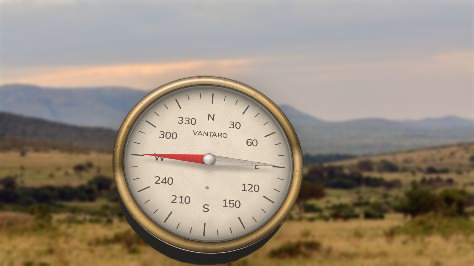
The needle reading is 270 °
